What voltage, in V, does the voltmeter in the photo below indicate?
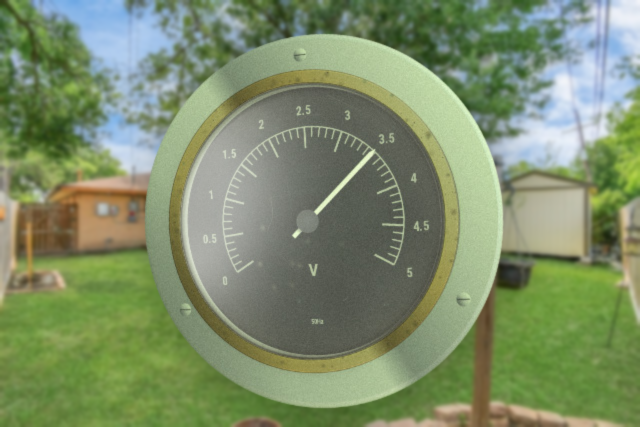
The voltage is 3.5 V
